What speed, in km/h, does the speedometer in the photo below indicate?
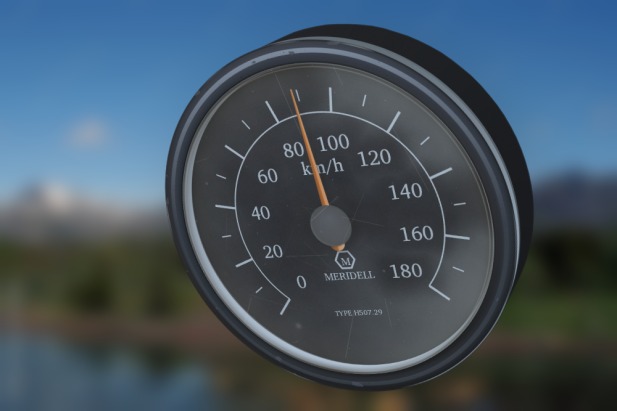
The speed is 90 km/h
